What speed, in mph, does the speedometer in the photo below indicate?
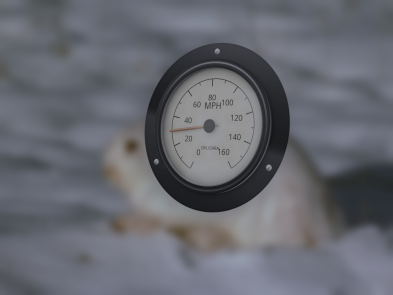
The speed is 30 mph
